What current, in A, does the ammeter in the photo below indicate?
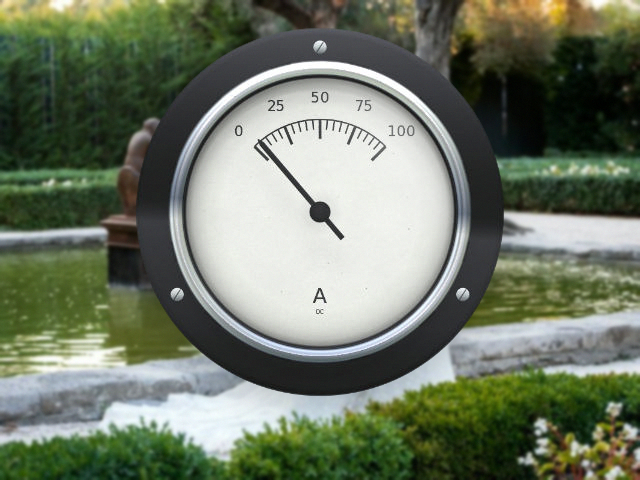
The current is 5 A
